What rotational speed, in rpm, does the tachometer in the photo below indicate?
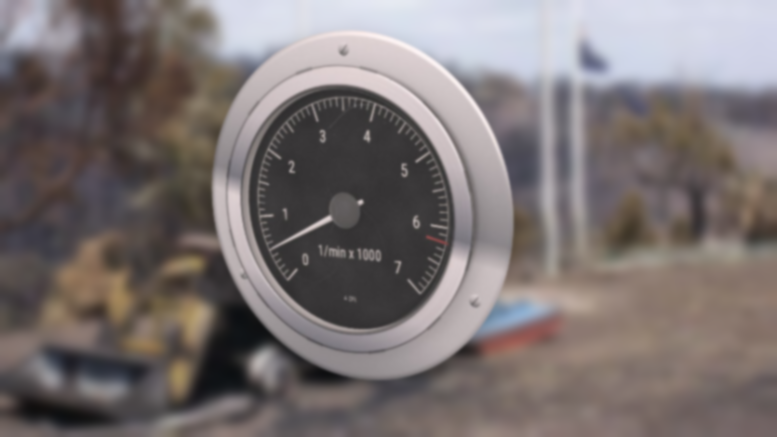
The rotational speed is 500 rpm
